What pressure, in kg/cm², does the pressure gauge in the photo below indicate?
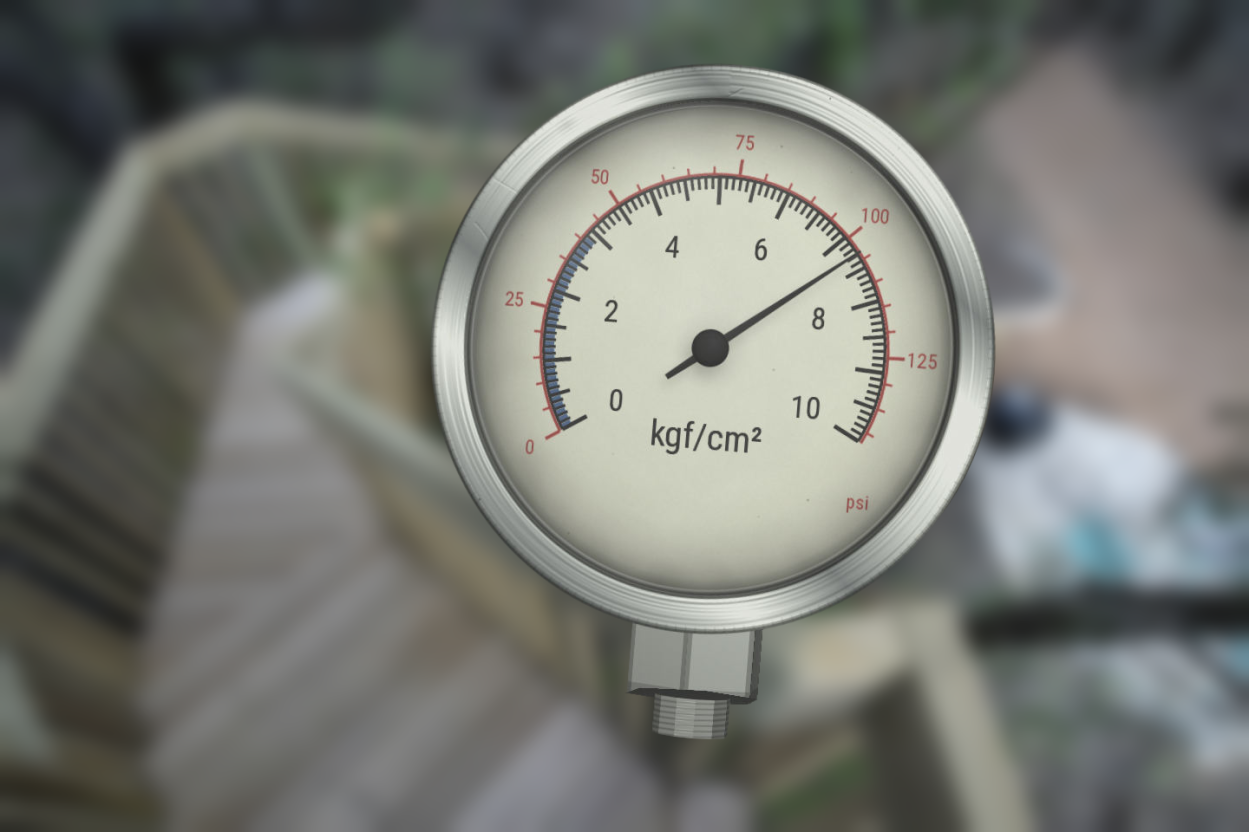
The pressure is 7.3 kg/cm²
